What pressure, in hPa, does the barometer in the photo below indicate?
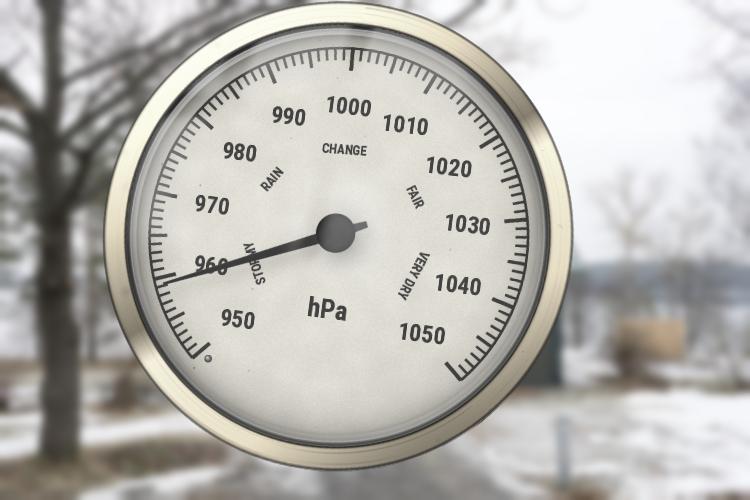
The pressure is 959 hPa
